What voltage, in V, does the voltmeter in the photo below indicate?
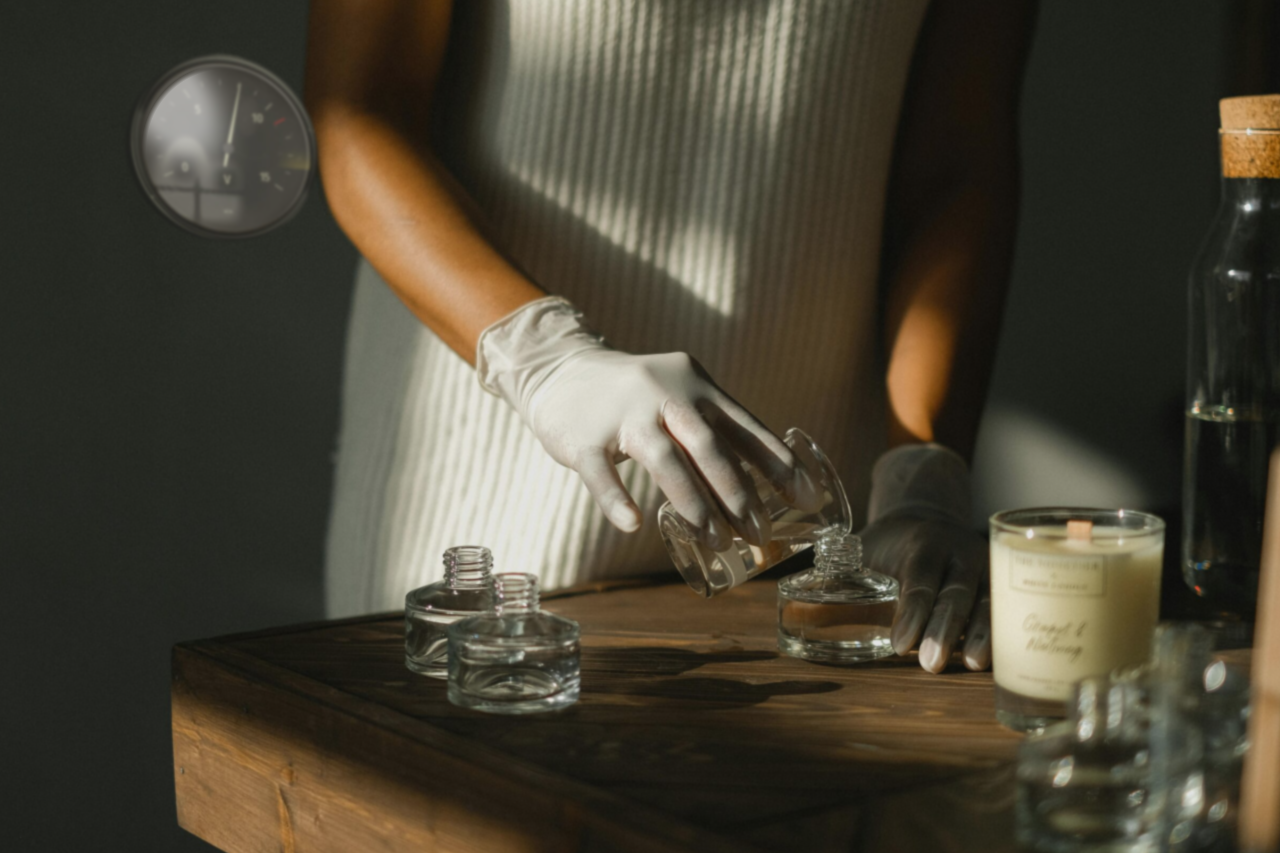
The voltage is 8 V
